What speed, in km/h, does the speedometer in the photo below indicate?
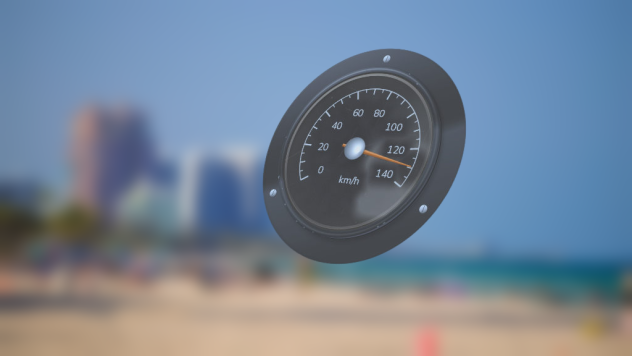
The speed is 130 km/h
